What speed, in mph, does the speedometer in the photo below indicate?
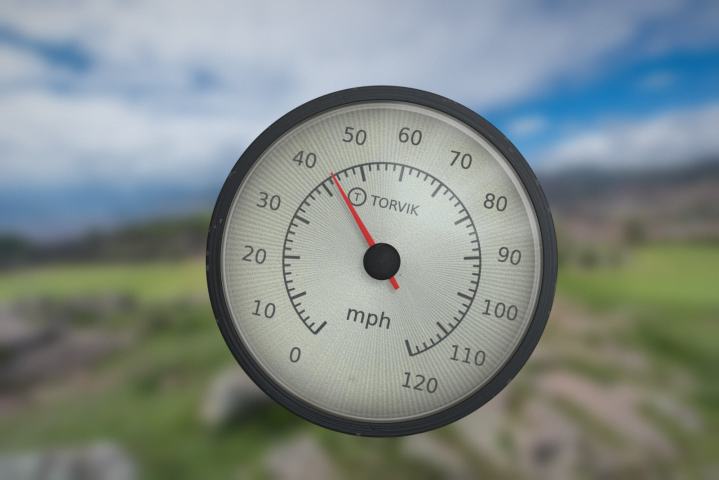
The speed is 43 mph
